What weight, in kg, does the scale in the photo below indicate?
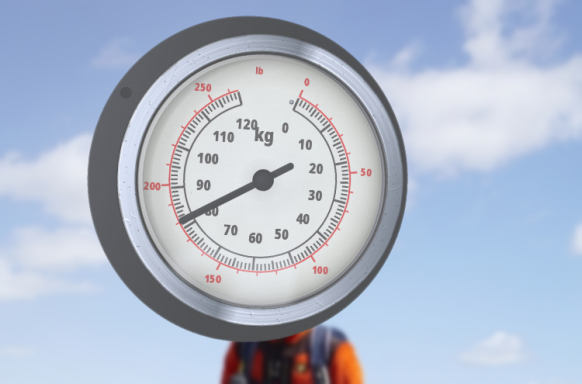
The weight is 82 kg
